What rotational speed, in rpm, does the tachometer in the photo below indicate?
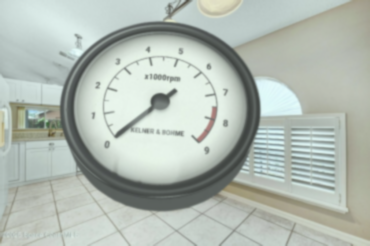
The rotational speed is 0 rpm
